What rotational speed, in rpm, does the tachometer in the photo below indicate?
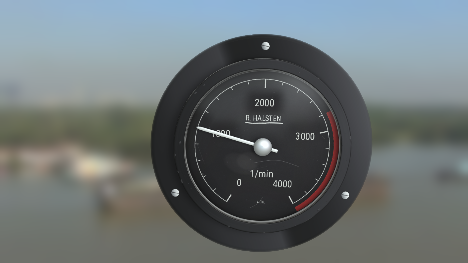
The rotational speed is 1000 rpm
